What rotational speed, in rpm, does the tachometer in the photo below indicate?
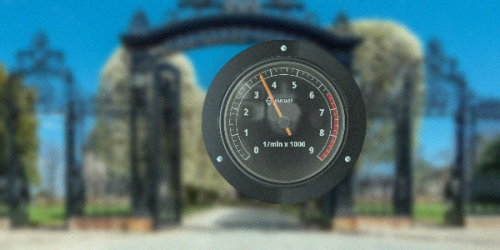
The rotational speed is 3600 rpm
